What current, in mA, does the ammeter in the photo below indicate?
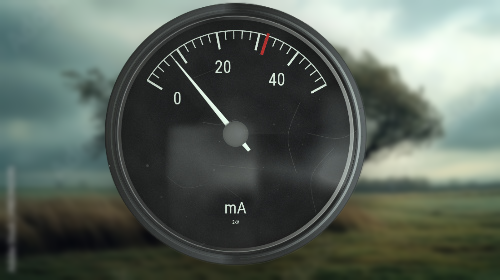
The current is 8 mA
